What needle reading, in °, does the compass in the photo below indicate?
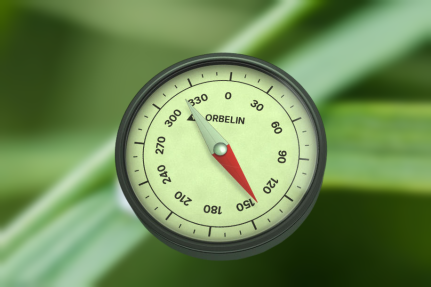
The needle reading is 140 °
